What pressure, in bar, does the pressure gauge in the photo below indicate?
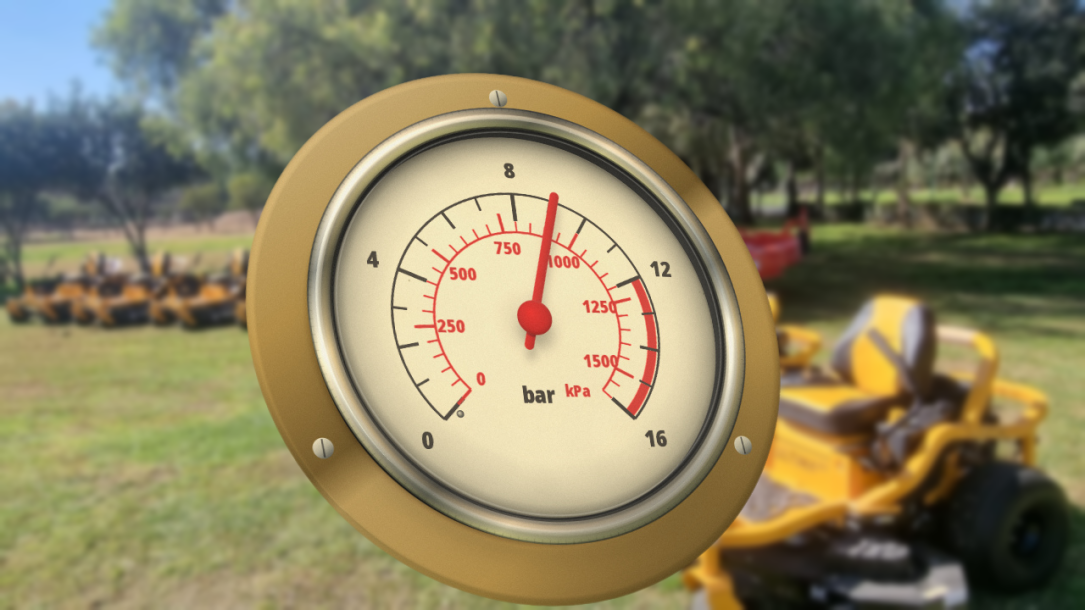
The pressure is 9 bar
